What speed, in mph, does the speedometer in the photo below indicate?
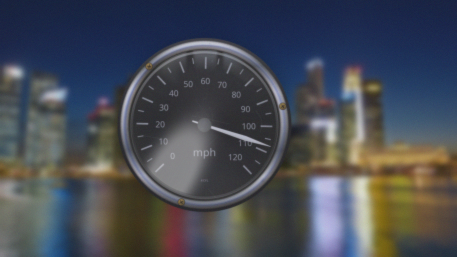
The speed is 107.5 mph
